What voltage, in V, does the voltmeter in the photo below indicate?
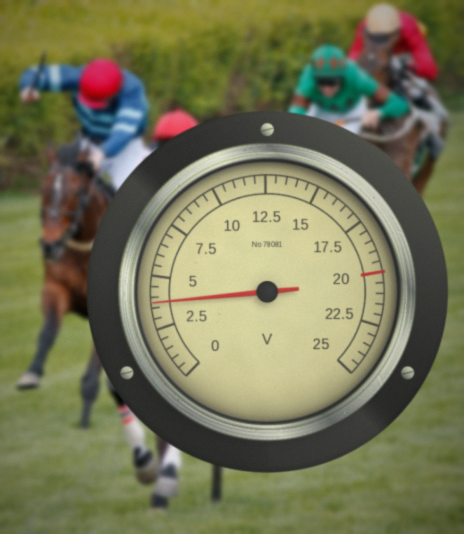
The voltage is 3.75 V
